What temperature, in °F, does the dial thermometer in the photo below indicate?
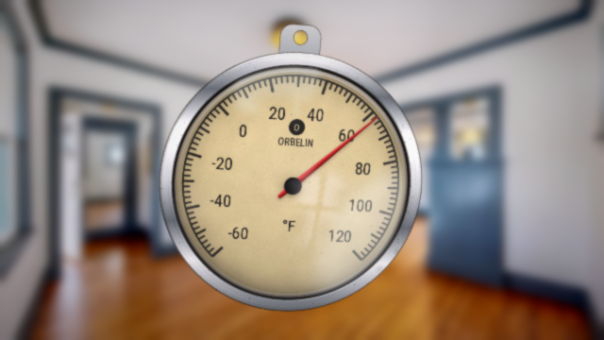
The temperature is 62 °F
